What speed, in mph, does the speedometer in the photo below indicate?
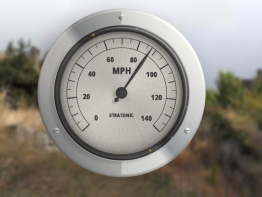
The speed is 87.5 mph
